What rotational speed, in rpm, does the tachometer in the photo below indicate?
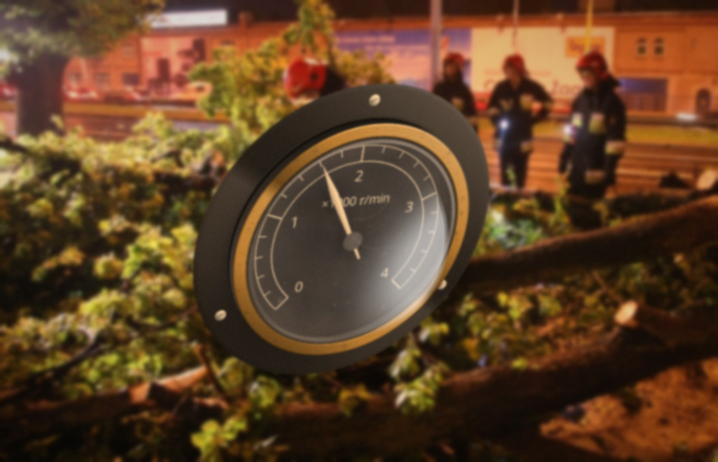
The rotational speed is 1600 rpm
